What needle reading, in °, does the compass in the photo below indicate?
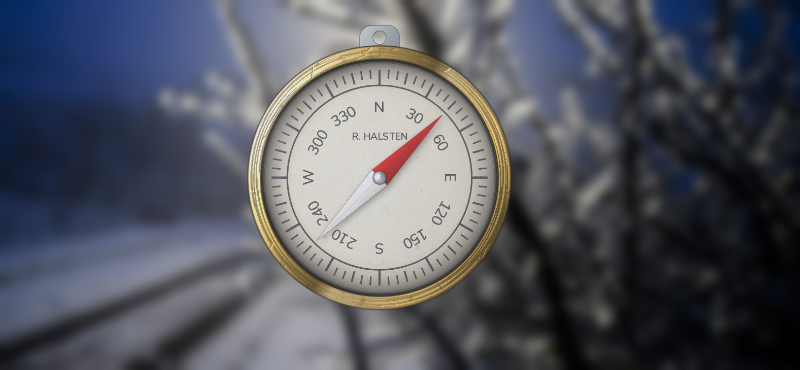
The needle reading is 45 °
